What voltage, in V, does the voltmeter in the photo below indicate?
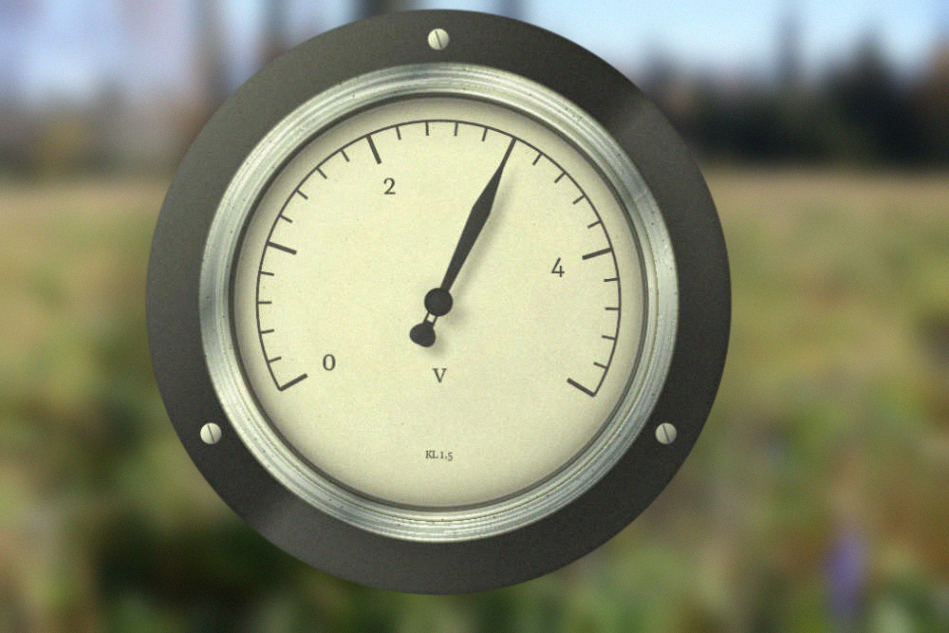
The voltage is 3 V
